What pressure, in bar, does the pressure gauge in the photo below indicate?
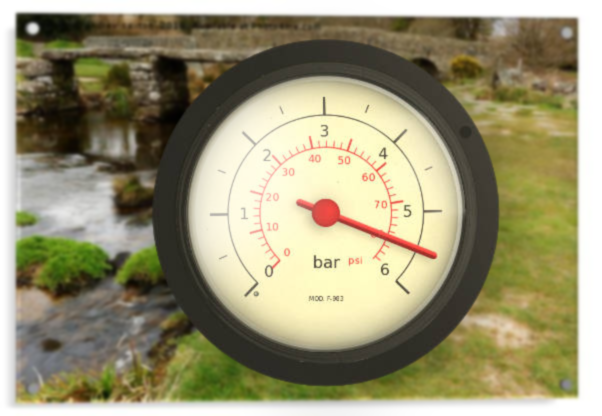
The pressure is 5.5 bar
